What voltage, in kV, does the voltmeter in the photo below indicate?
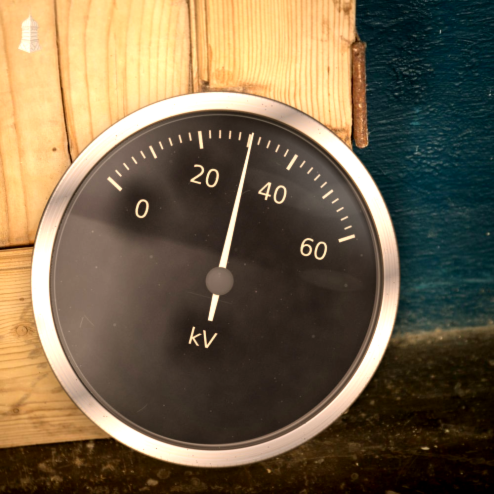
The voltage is 30 kV
